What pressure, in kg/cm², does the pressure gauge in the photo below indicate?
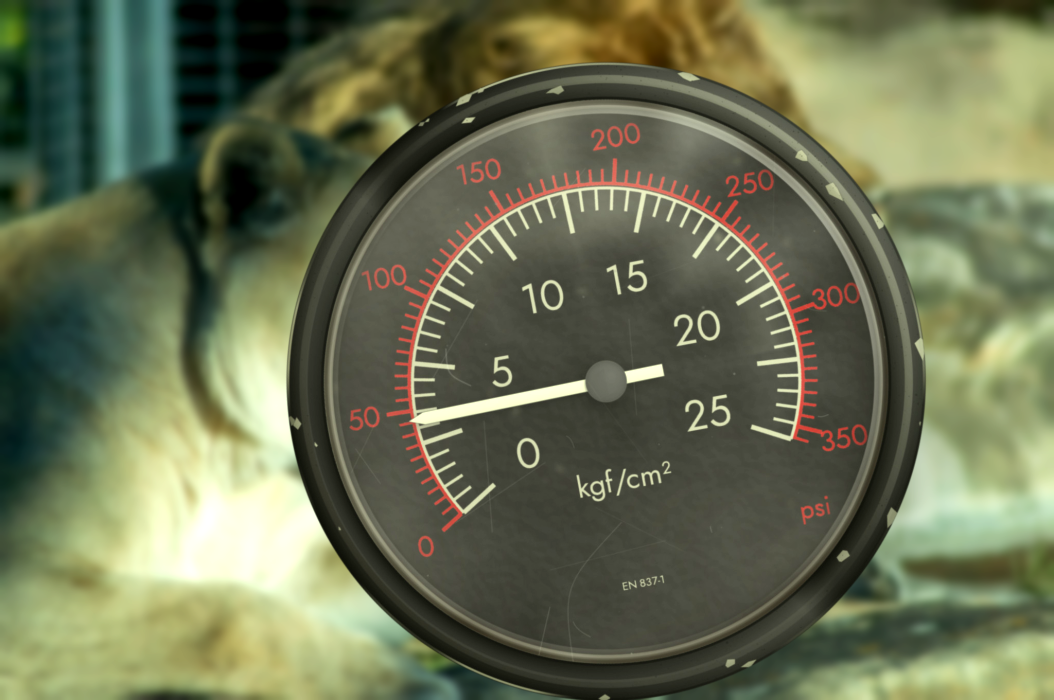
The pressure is 3.25 kg/cm²
